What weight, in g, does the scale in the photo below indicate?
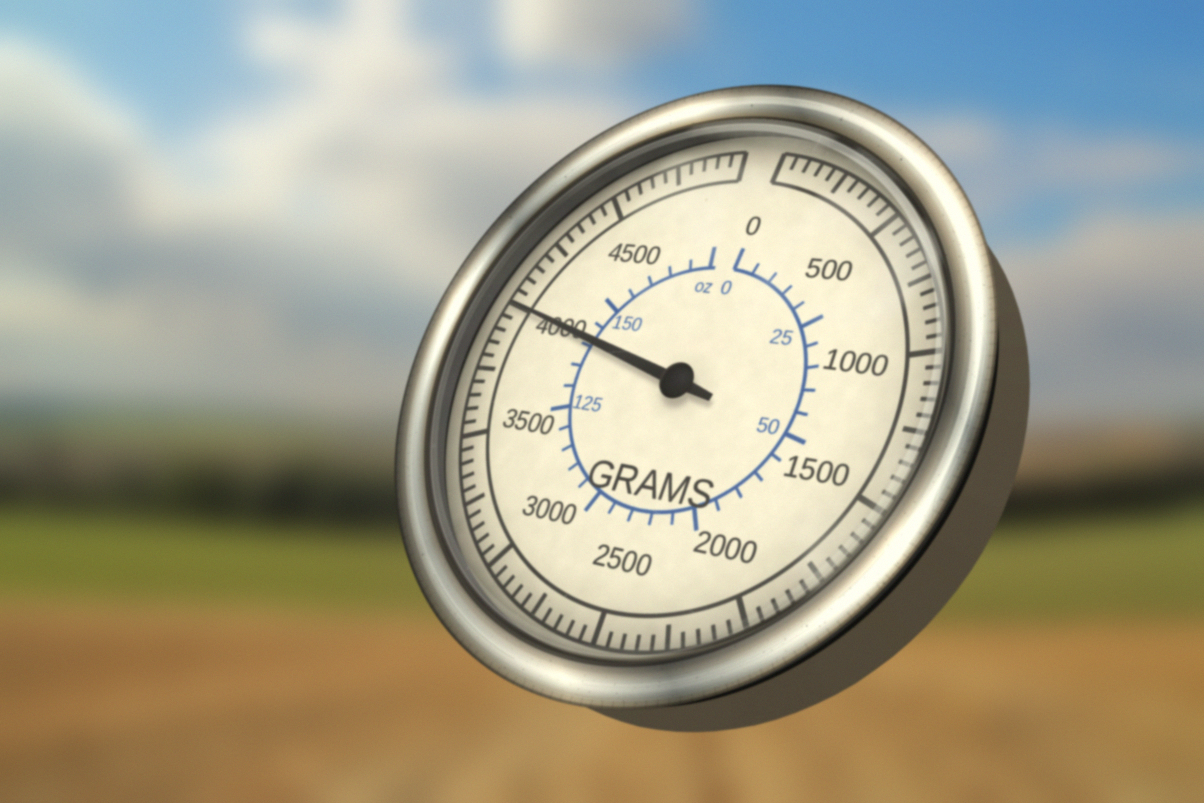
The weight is 4000 g
